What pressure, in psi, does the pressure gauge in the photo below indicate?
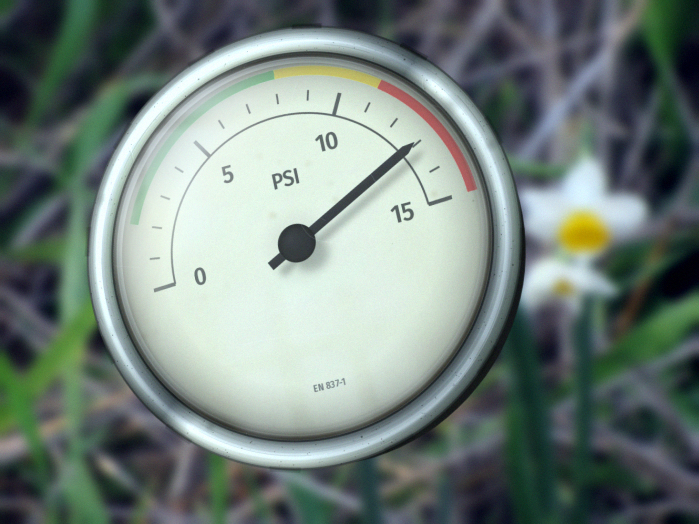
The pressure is 13 psi
